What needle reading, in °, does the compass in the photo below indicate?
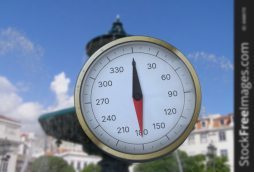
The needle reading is 180 °
